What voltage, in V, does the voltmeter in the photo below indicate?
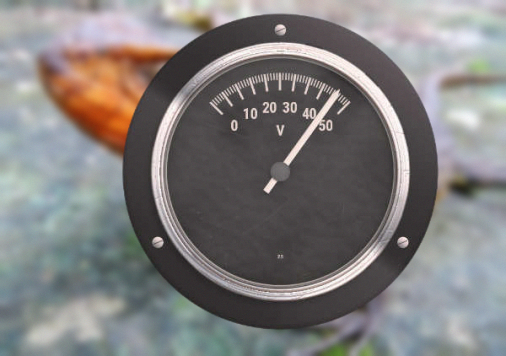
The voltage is 45 V
